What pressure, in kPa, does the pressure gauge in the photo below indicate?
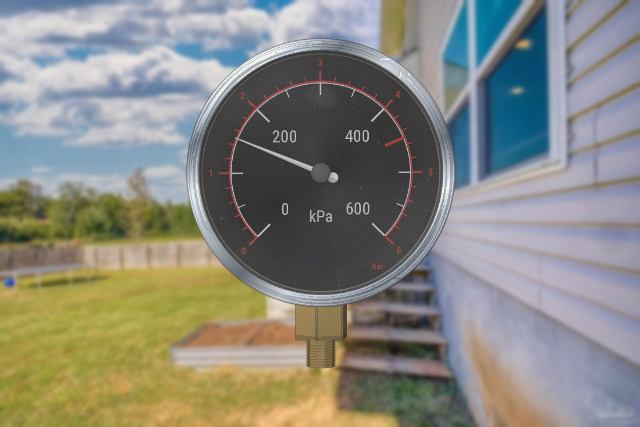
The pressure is 150 kPa
